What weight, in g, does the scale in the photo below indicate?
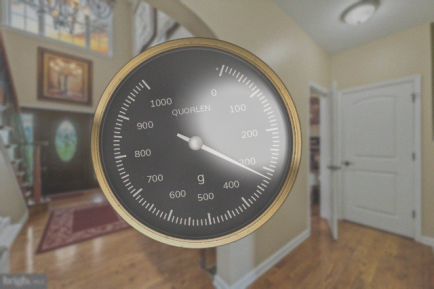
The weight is 320 g
